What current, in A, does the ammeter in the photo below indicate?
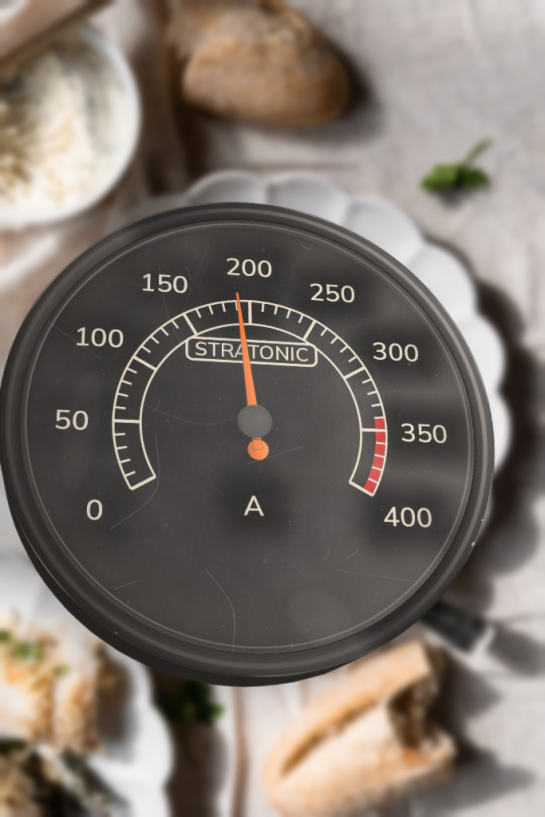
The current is 190 A
